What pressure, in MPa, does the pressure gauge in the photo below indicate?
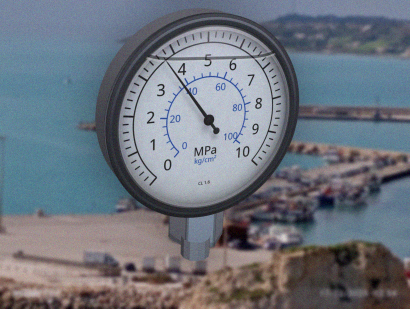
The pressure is 3.7 MPa
